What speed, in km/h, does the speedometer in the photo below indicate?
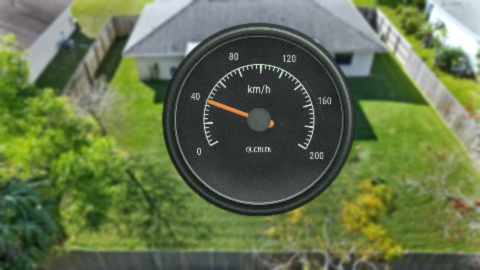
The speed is 40 km/h
